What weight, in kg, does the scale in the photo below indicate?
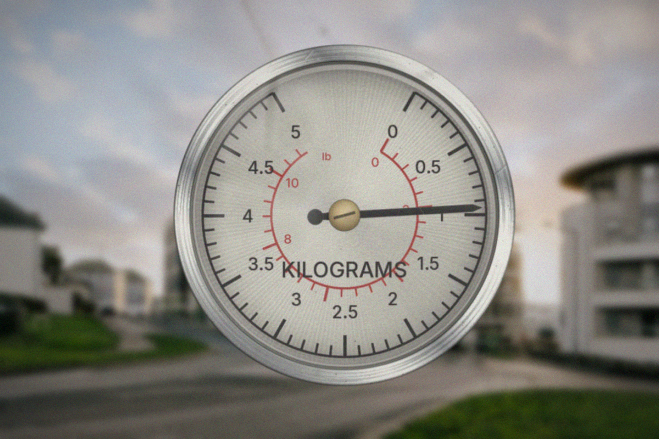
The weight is 0.95 kg
